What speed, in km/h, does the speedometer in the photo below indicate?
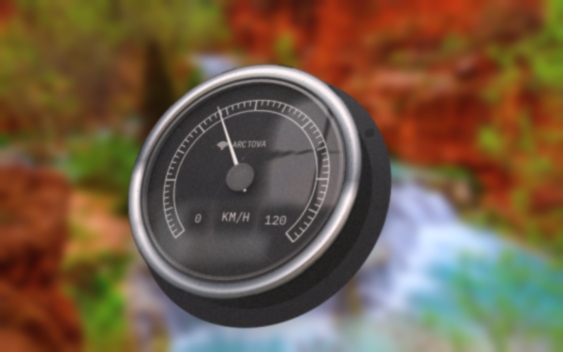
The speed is 48 km/h
